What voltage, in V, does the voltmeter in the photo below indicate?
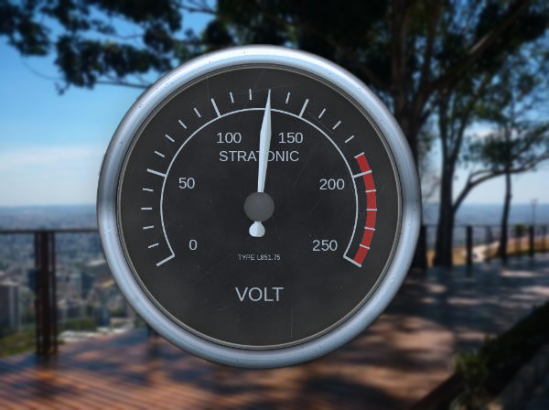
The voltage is 130 V
